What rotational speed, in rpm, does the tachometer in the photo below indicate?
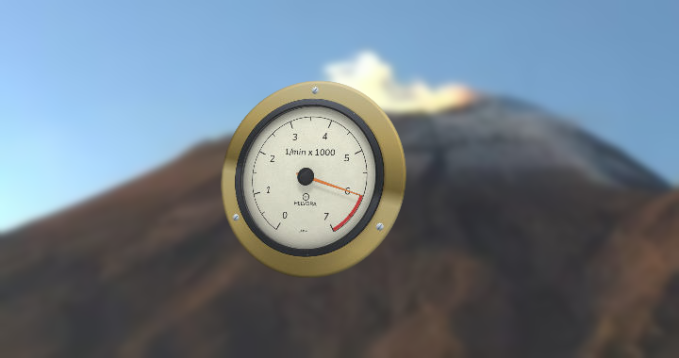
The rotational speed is 6000 rpm
